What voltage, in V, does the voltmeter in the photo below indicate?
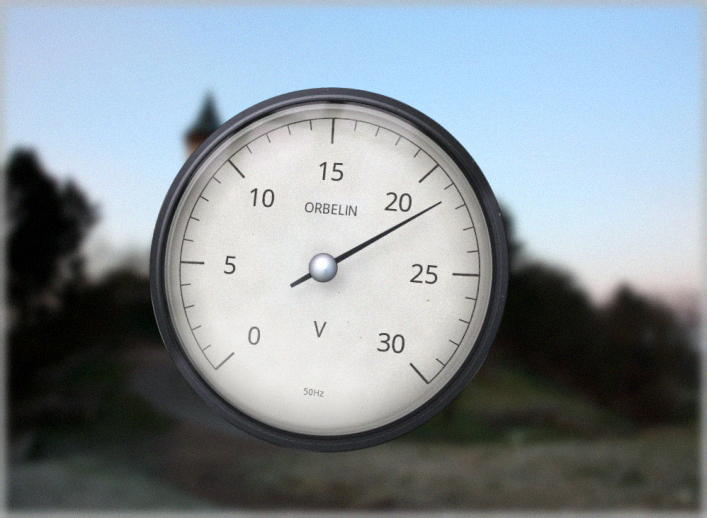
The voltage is 21.5 V
